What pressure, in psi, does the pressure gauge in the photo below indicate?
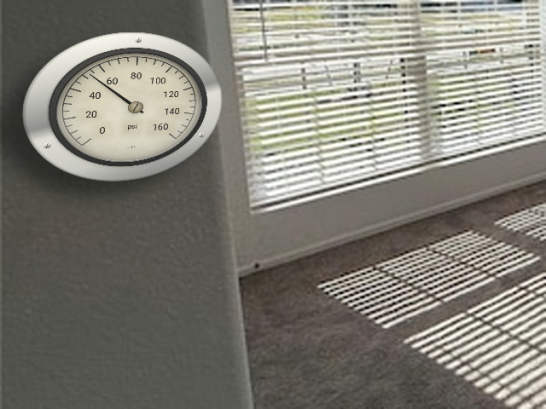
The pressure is 52.5 psi
